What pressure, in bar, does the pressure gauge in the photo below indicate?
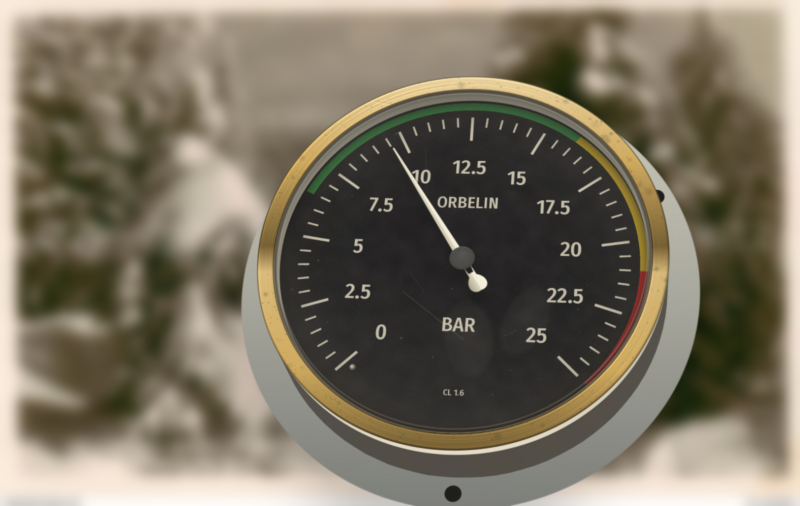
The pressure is 9.5 bar
